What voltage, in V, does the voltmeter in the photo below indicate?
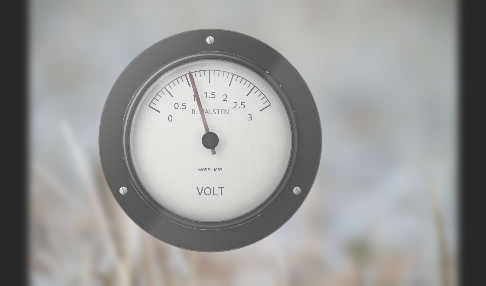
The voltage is 1.1 V
